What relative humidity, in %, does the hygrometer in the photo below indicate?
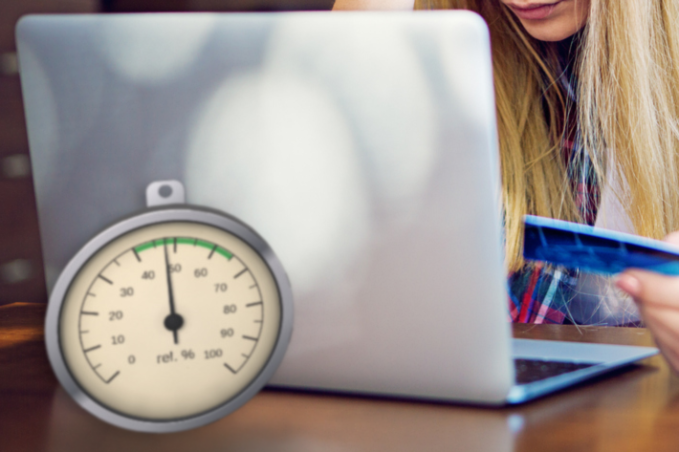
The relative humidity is 47.5 %
